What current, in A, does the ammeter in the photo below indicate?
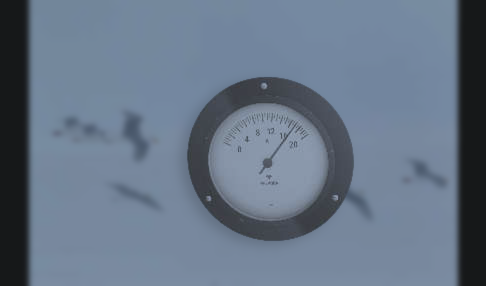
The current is 17 A
